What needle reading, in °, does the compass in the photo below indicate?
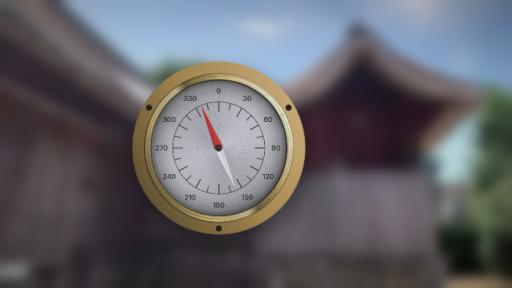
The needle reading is 337.5 °
